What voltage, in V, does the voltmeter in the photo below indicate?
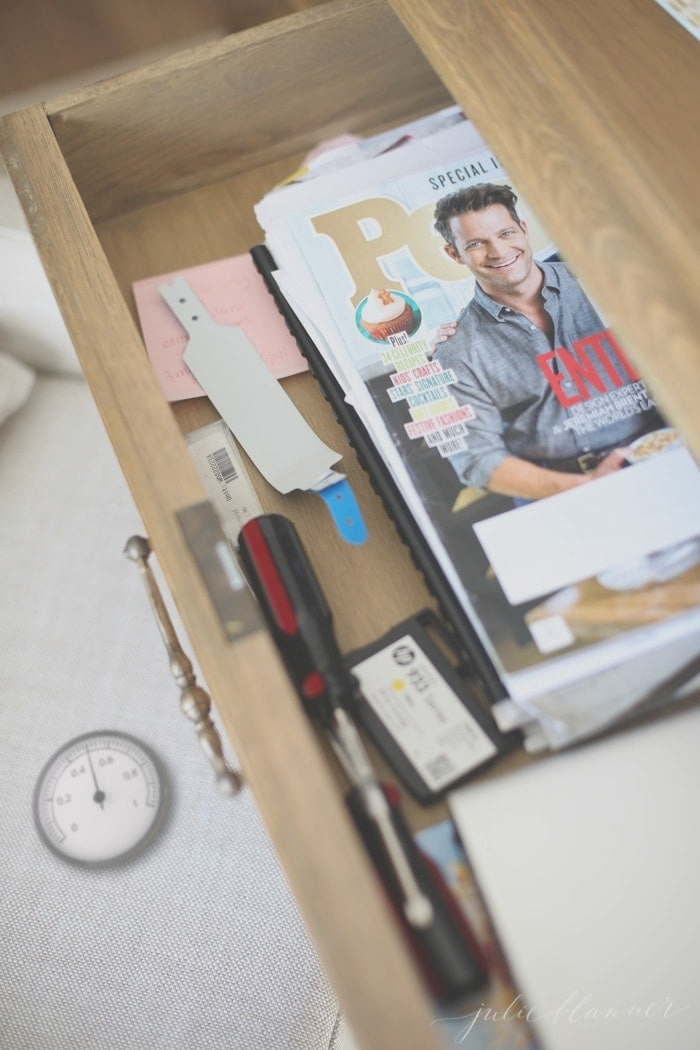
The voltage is 0.5 V
